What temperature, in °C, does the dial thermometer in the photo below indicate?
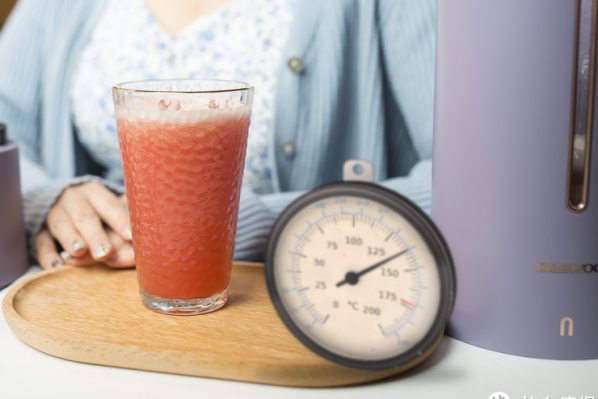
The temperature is 137.5 °C
